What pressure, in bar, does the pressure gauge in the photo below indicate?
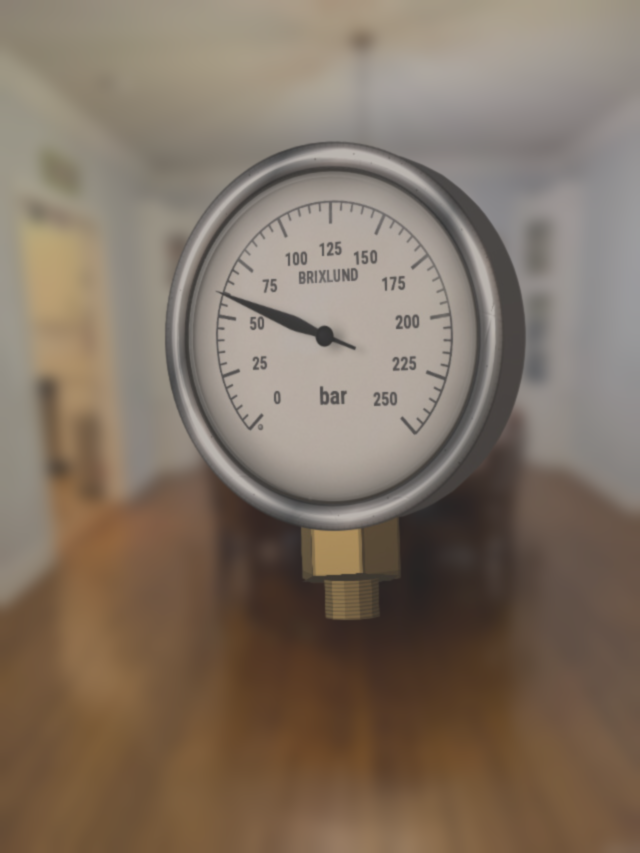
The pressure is 60 bar
